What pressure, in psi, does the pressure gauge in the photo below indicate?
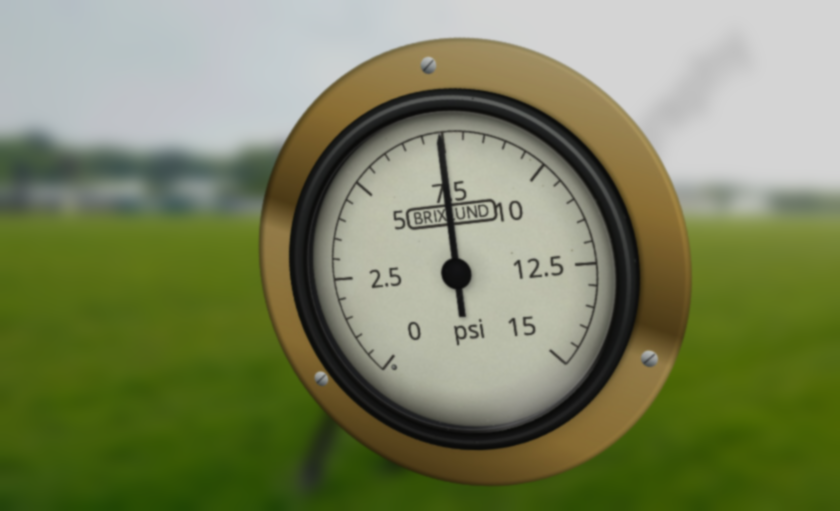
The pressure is 7.5 psi
